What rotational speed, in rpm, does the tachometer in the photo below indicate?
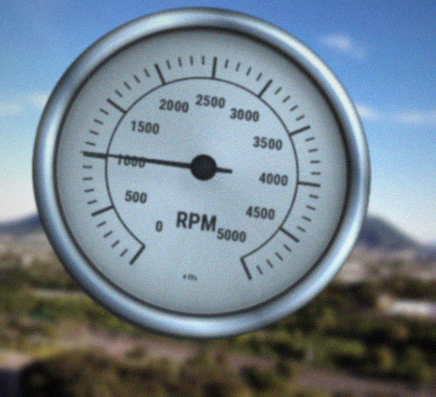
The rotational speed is 1000 rpm
